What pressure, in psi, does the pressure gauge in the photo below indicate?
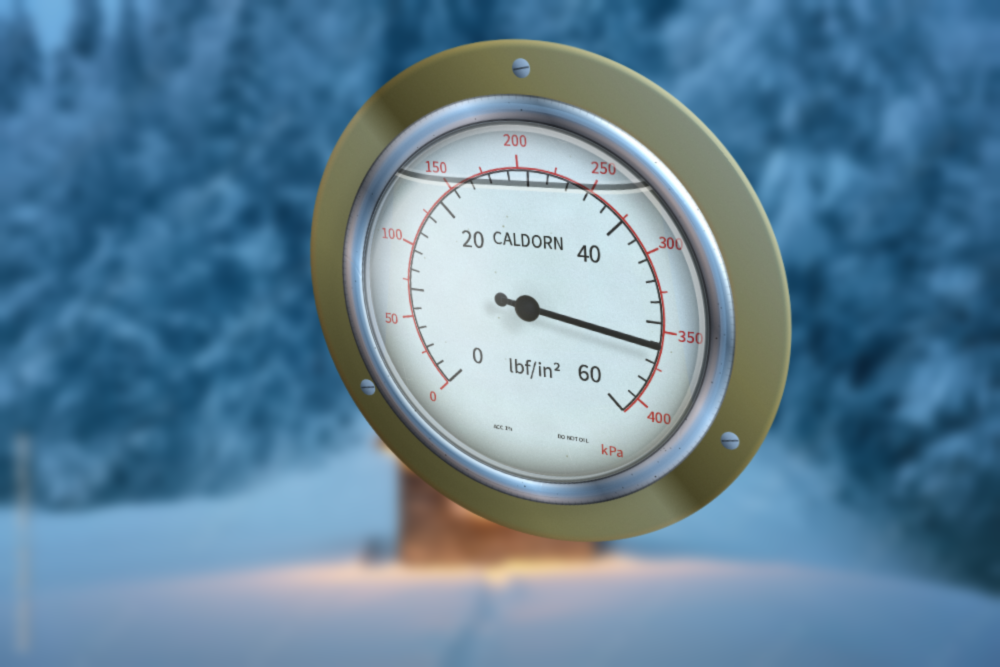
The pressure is 52 psi
